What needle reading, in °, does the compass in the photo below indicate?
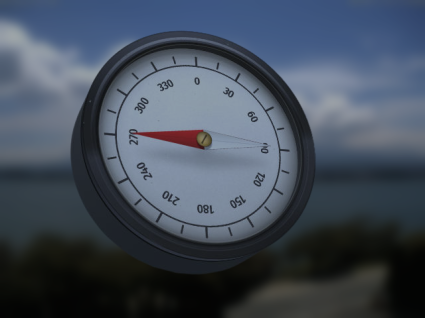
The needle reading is 270 °
